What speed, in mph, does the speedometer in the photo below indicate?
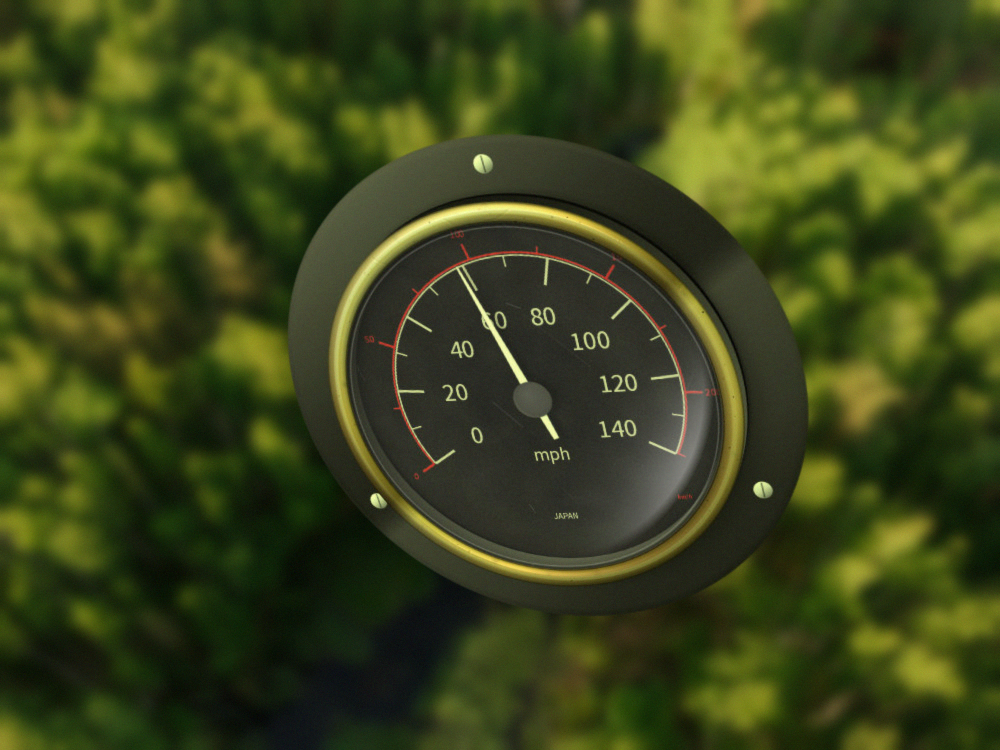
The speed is 60 mph
